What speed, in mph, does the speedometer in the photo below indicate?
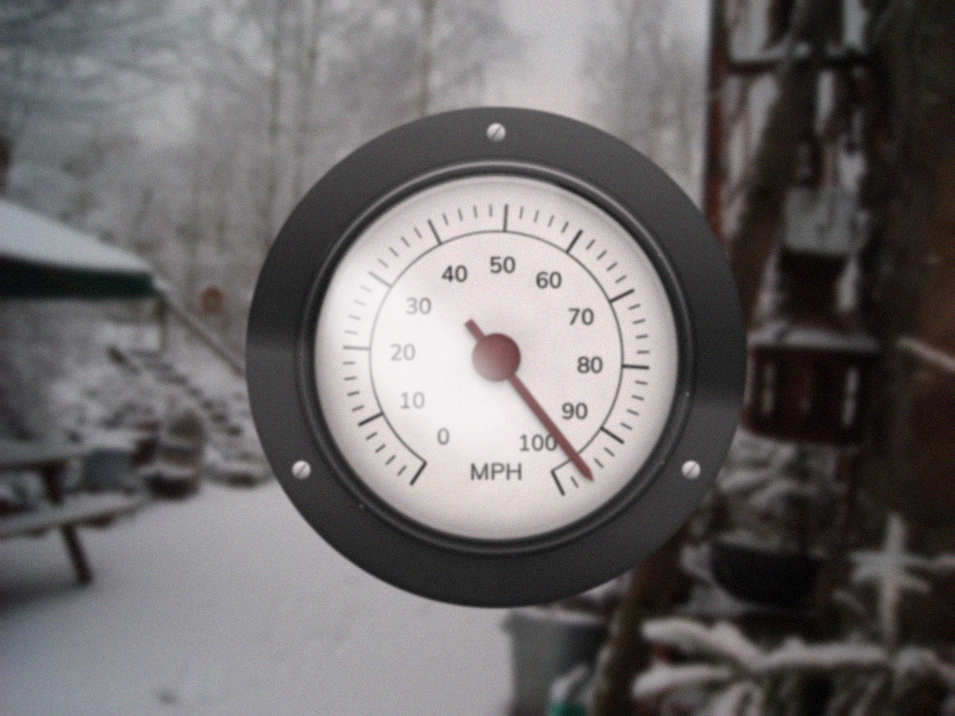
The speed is 96 mph
